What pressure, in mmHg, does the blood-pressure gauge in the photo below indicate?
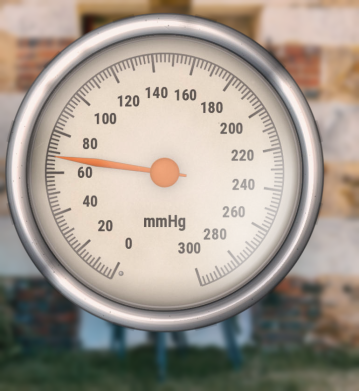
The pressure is 68 mmHg
